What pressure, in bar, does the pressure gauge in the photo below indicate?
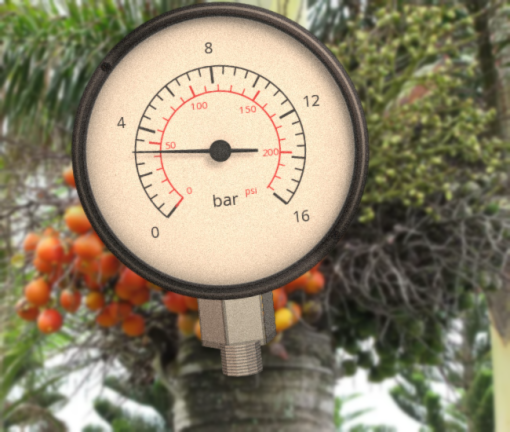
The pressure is 3 bar
